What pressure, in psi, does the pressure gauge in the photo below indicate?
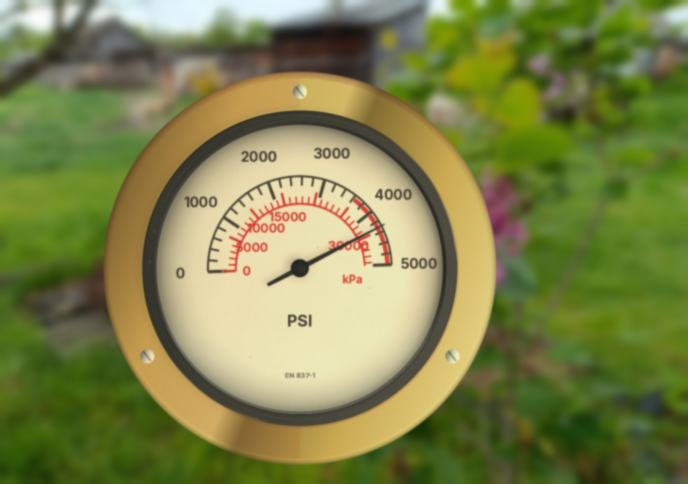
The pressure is 4300 psi
